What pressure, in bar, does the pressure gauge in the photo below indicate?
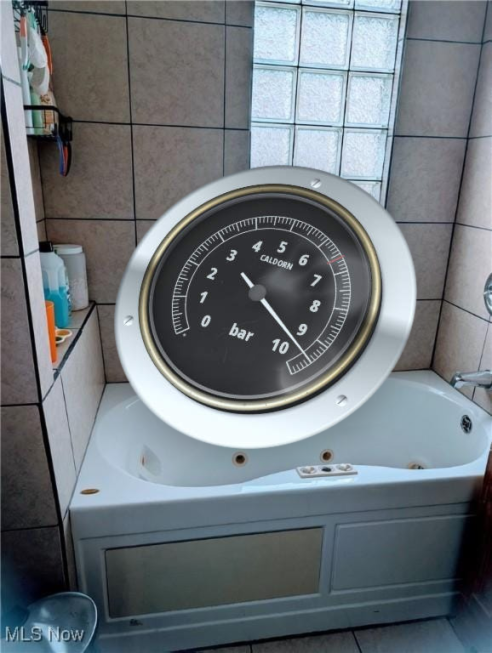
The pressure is 9.5 bar
